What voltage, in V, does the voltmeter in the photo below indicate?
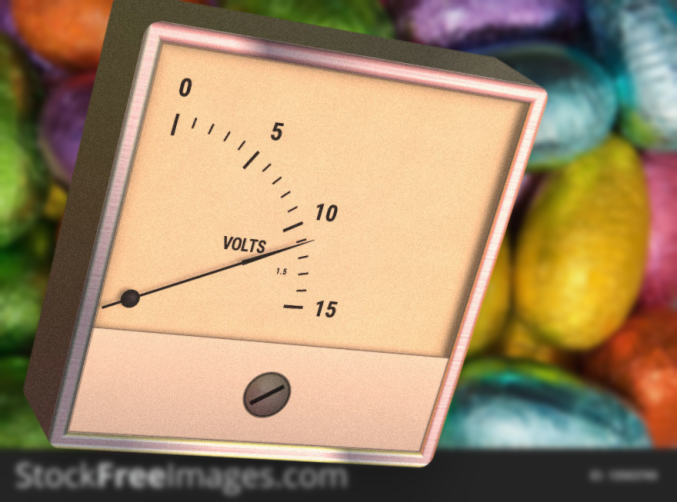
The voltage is 11 V
